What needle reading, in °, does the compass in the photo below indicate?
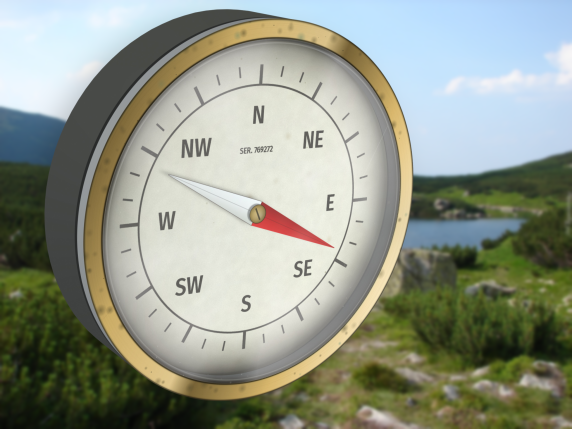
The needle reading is 115 °
